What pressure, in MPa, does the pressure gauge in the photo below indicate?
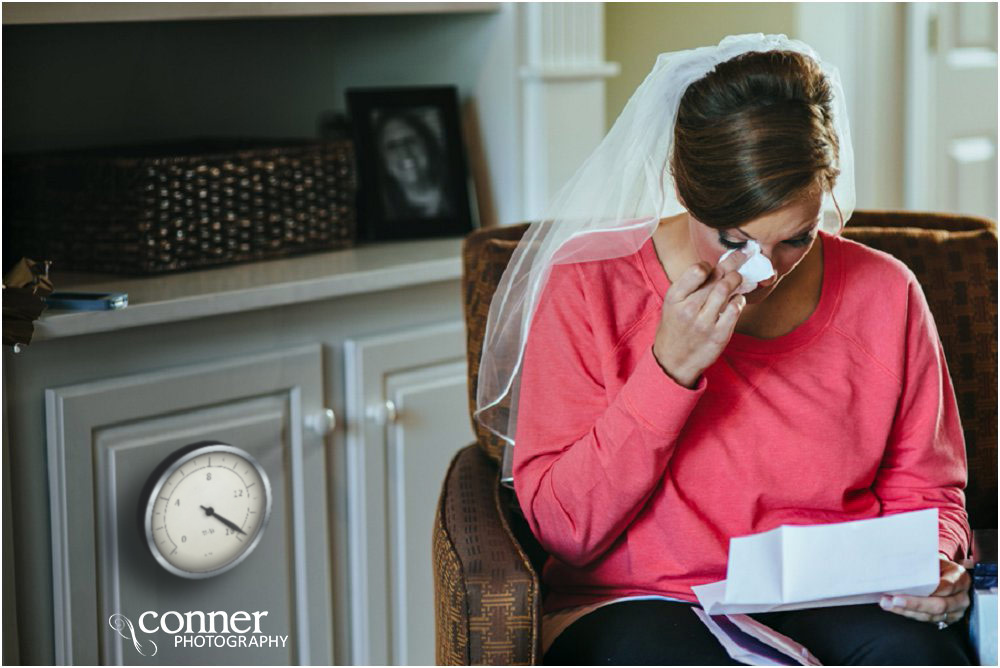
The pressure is 15.5 MPa
